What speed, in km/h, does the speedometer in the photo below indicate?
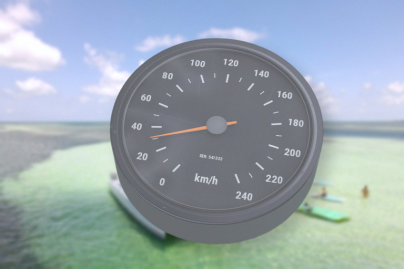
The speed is 30 km/h
